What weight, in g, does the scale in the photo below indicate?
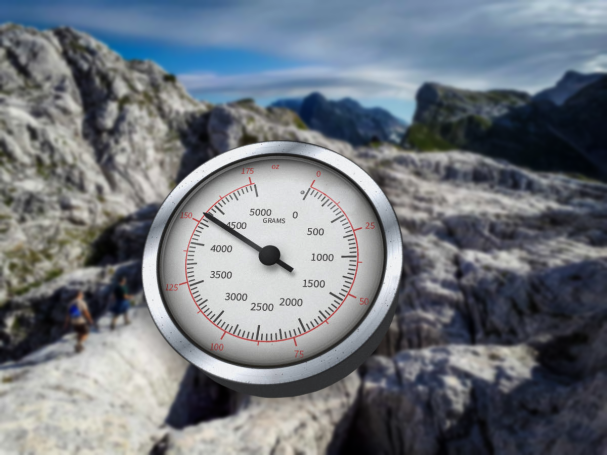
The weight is 4350 g
